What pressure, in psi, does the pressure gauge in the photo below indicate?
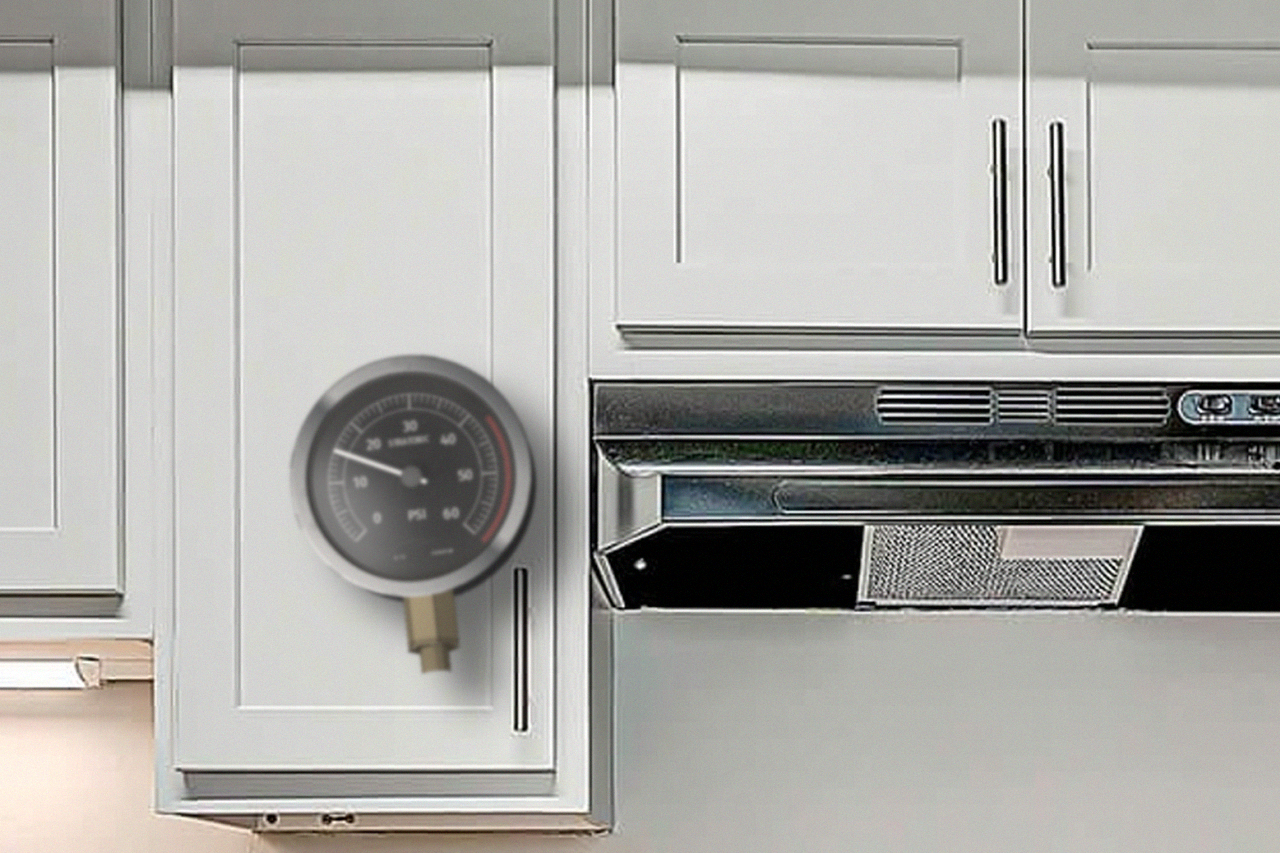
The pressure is 15 psi
